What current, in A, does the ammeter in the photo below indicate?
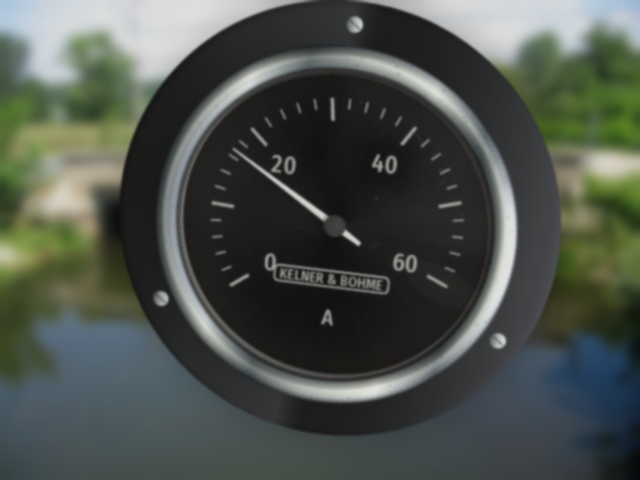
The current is 17 A
